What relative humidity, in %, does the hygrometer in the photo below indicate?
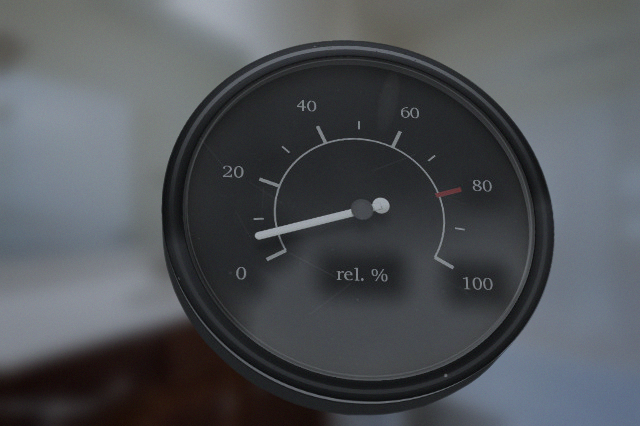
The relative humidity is 5 %
